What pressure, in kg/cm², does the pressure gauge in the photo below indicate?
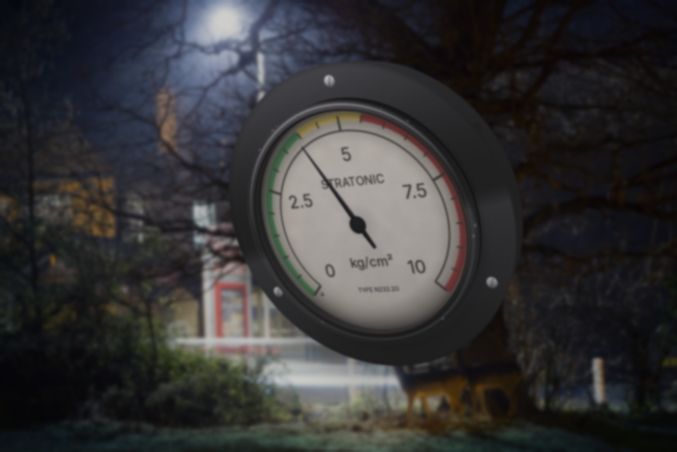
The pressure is 4 kg/cm²
